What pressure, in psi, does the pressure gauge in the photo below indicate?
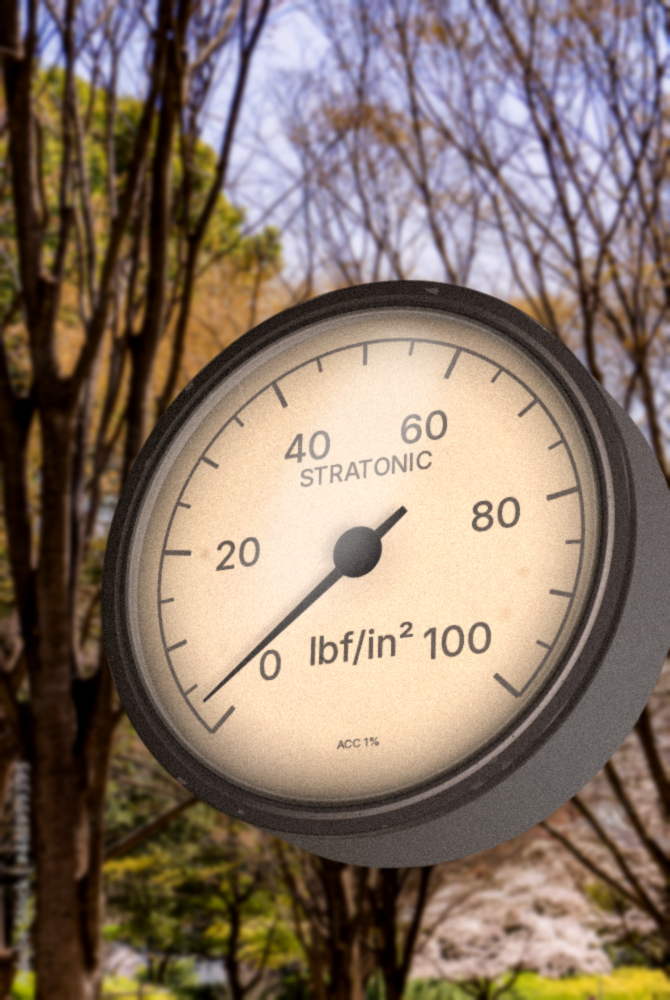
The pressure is 2.5 psi
